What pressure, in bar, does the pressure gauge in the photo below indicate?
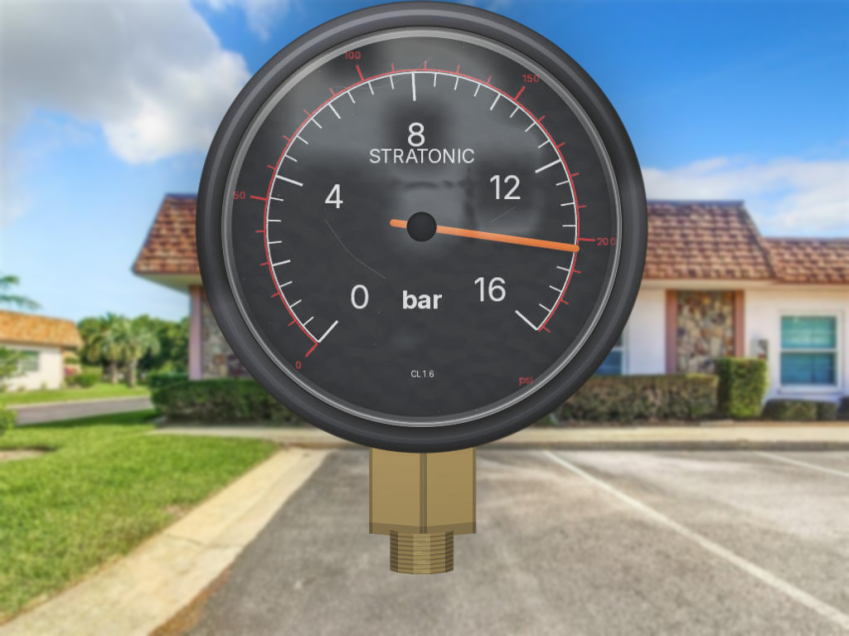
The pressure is 14 bar
